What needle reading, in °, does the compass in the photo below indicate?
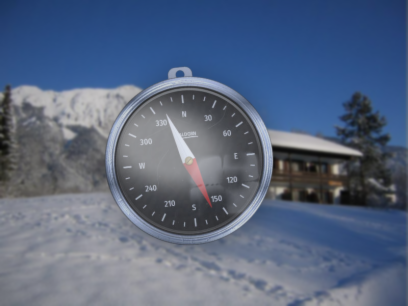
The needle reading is 160 °
